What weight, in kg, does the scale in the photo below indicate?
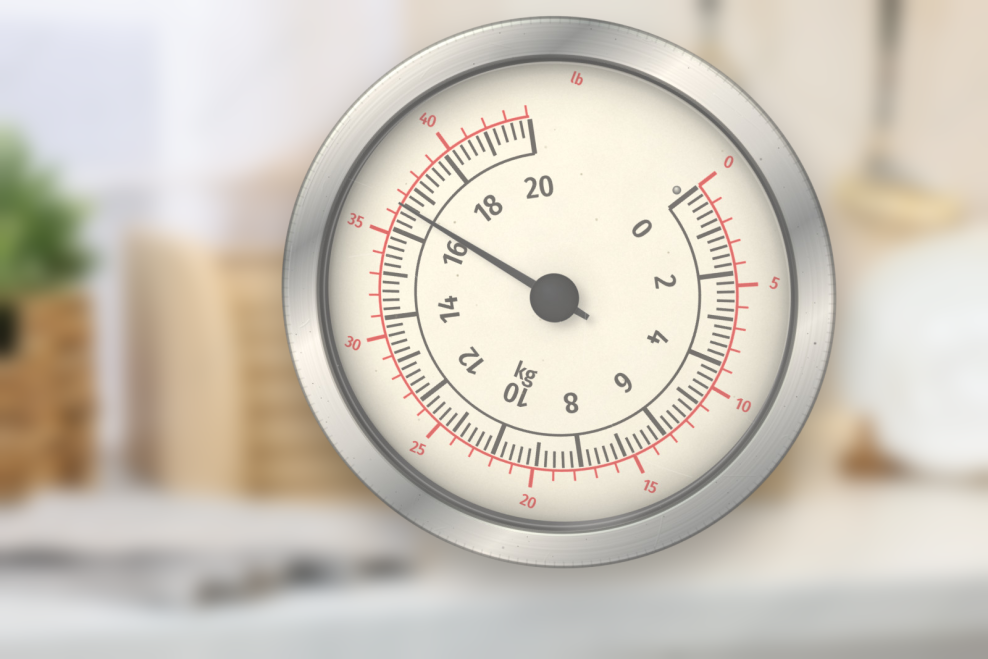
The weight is 16.6 kg
